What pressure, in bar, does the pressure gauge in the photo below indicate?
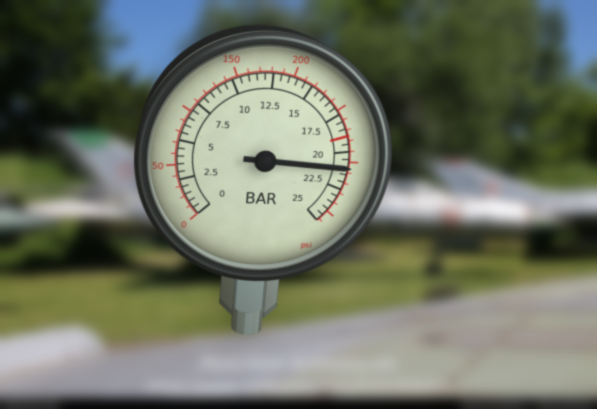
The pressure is 21 bar
